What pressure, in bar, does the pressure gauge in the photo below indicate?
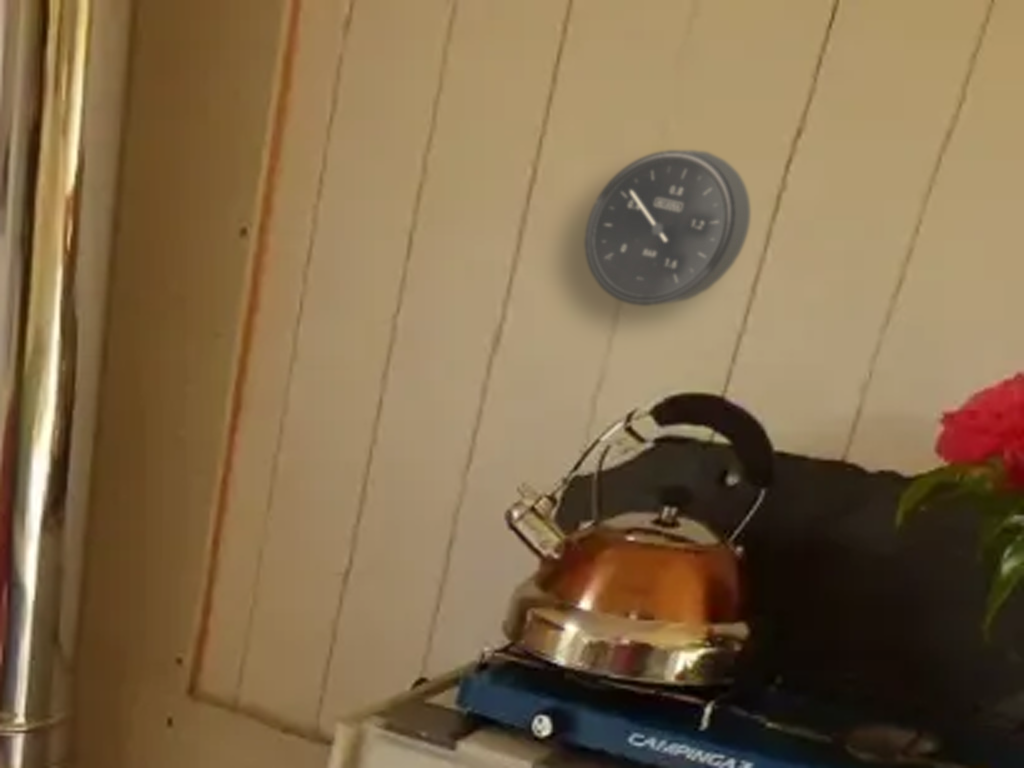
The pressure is 0.45 bar
